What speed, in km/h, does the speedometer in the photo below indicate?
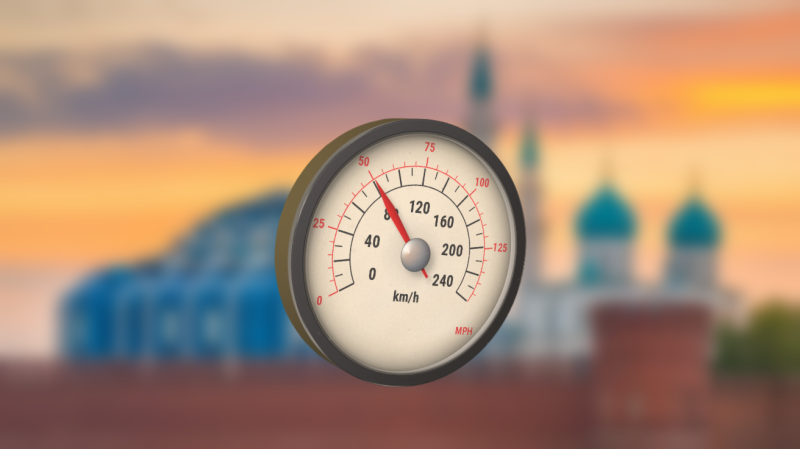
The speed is 80 km/h
